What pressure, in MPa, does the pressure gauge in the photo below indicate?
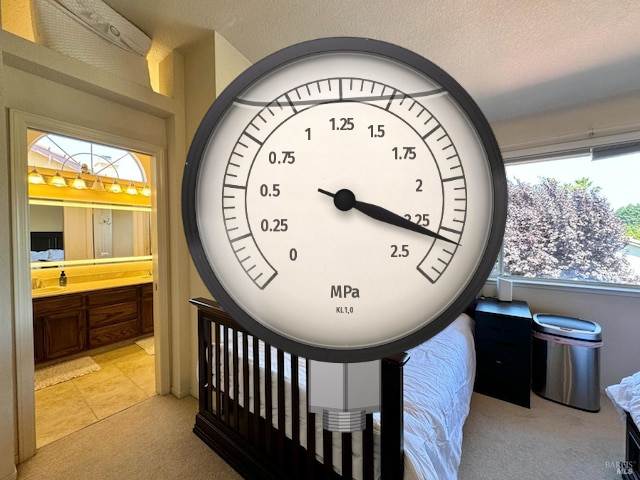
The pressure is 2.3 MPa
